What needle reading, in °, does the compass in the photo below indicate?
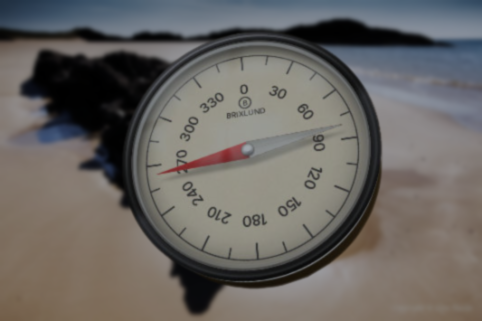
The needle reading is 262.5 °
